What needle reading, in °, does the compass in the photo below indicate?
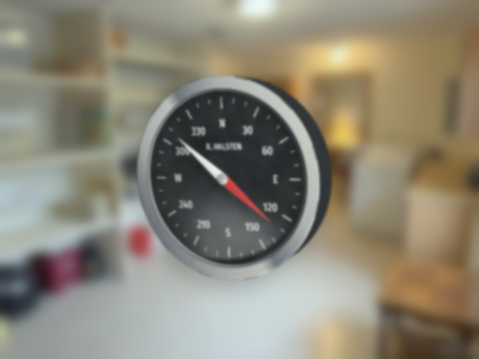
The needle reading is 130 °
